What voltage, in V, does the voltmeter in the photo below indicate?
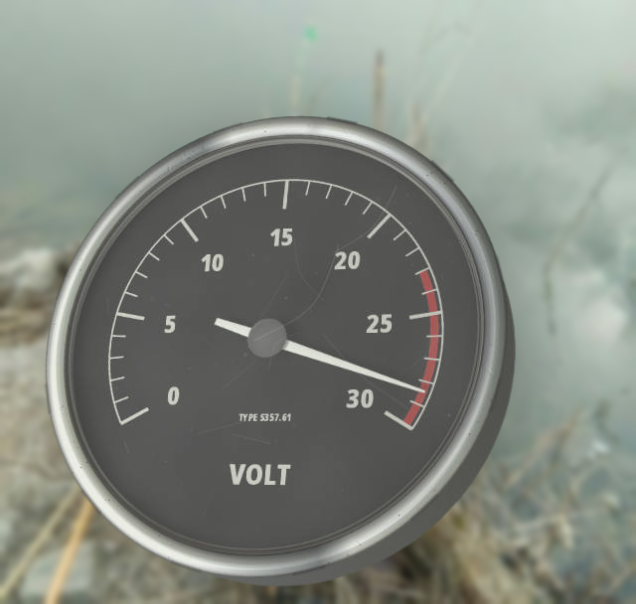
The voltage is 28.5 V
